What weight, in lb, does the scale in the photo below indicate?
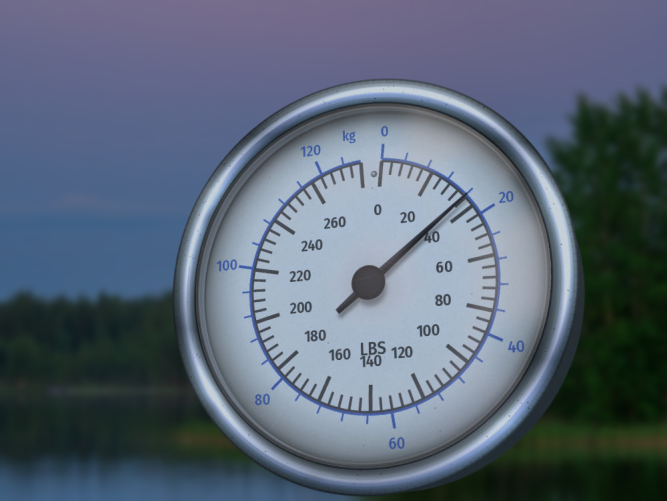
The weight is 36 lb
